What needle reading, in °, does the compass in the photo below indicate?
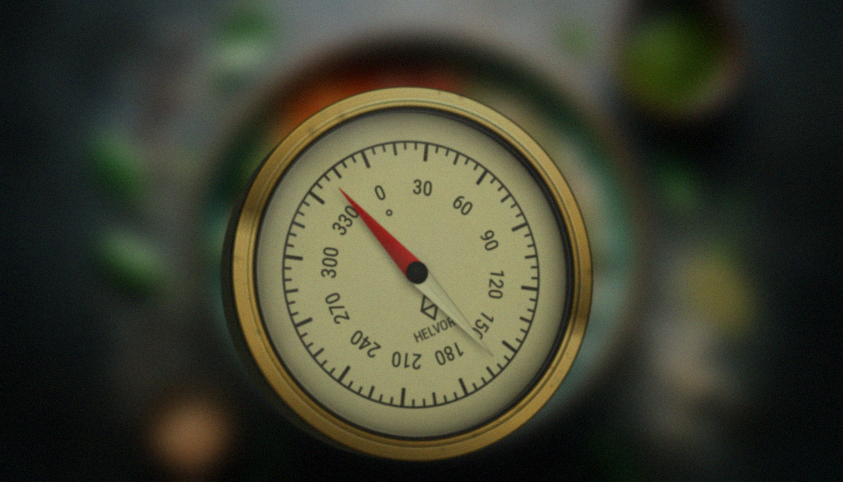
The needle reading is 340 °
